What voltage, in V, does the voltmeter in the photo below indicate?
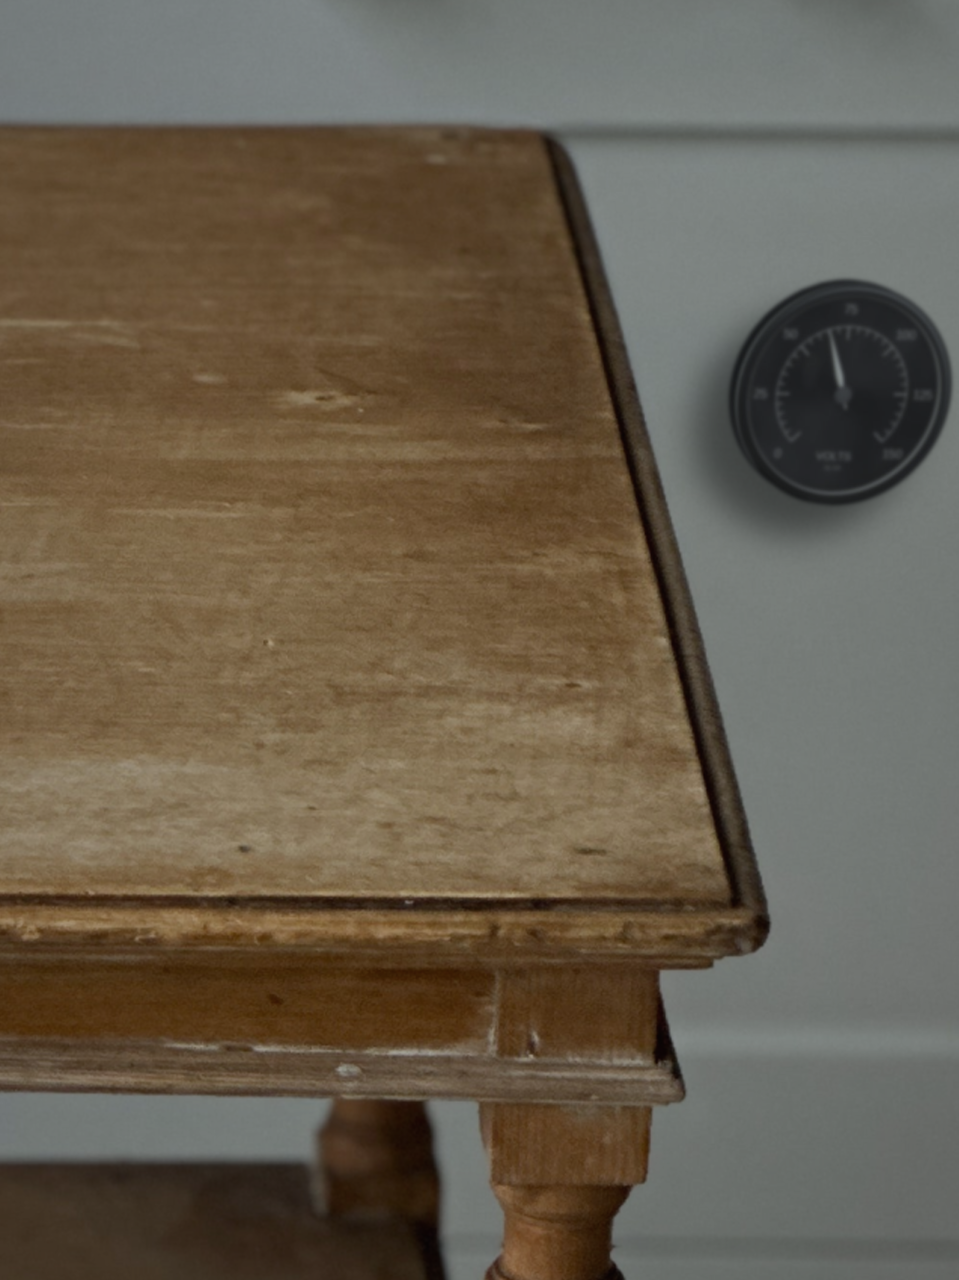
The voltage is 65 V
